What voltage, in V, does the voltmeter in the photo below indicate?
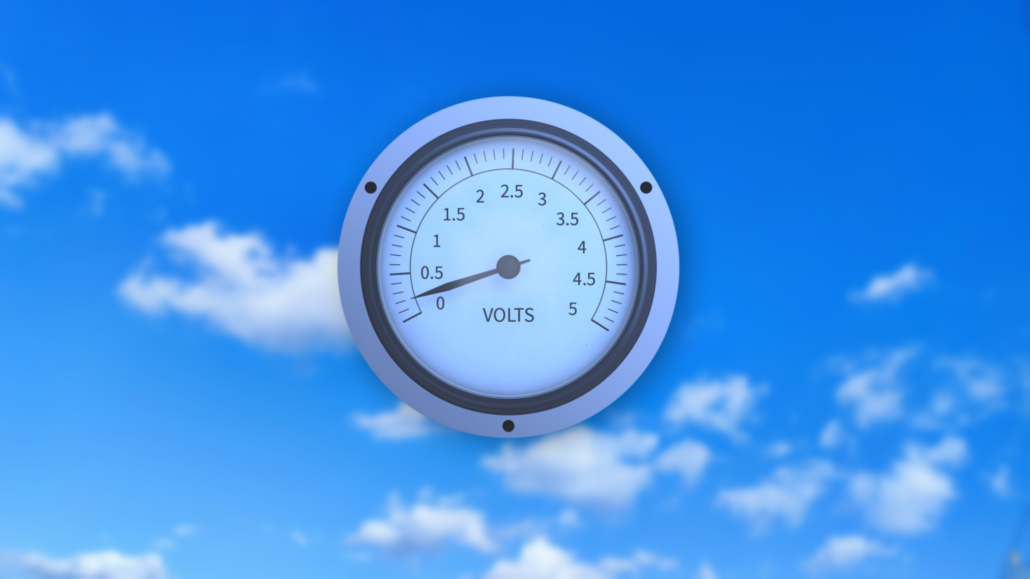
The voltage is 0.2 V
